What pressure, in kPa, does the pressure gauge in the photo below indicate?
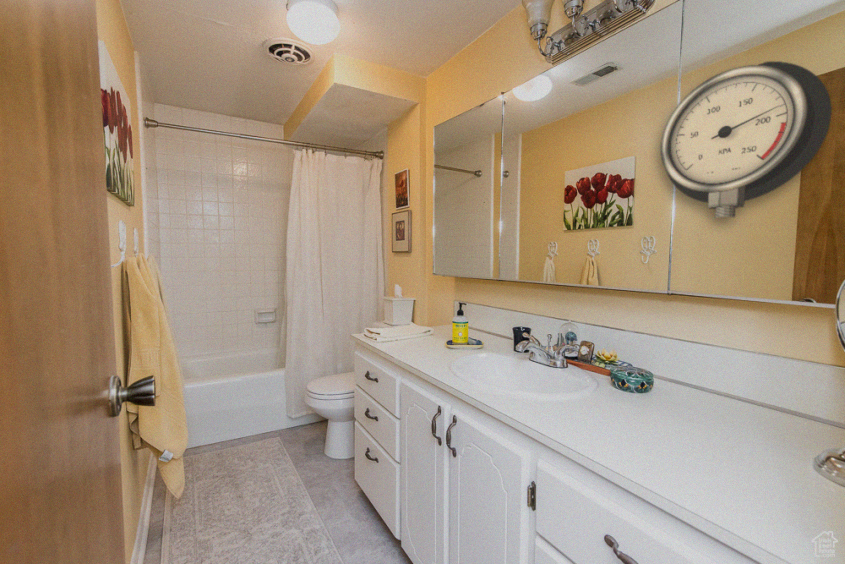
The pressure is 190 kPa
